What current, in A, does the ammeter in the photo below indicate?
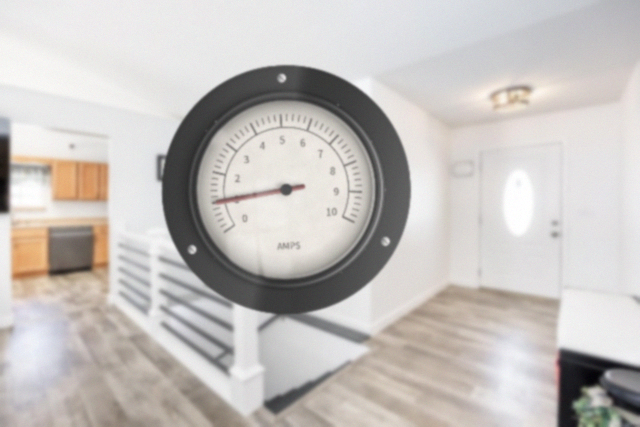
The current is 1 A
